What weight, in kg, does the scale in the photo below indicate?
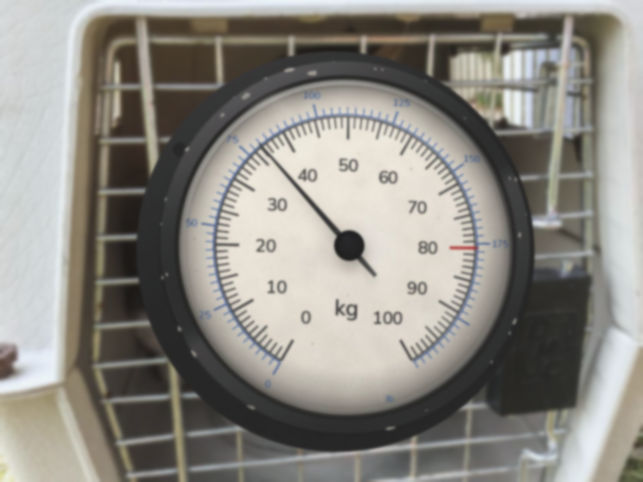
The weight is 36 kg
